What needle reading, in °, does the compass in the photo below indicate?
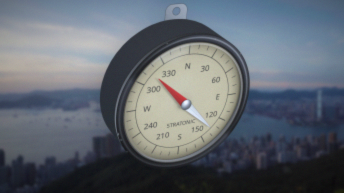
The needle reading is 315 °
